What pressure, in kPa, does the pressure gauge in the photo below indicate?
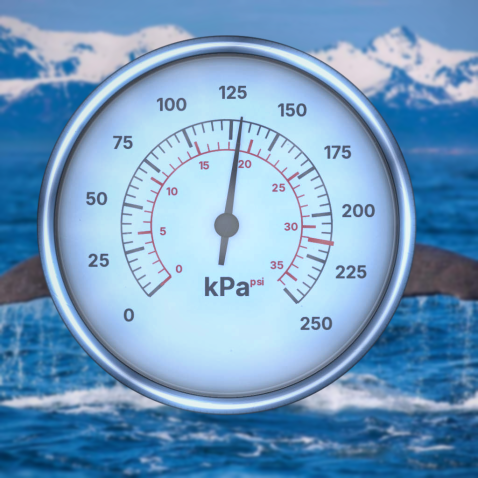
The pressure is 130 kPa
